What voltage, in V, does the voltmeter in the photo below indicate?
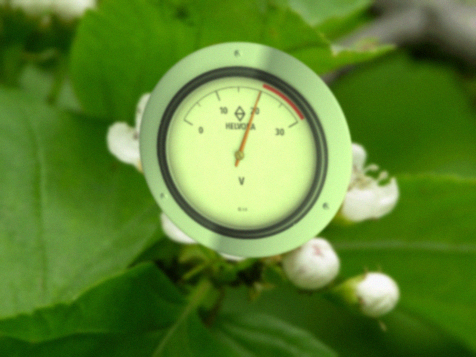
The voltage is 20 V
